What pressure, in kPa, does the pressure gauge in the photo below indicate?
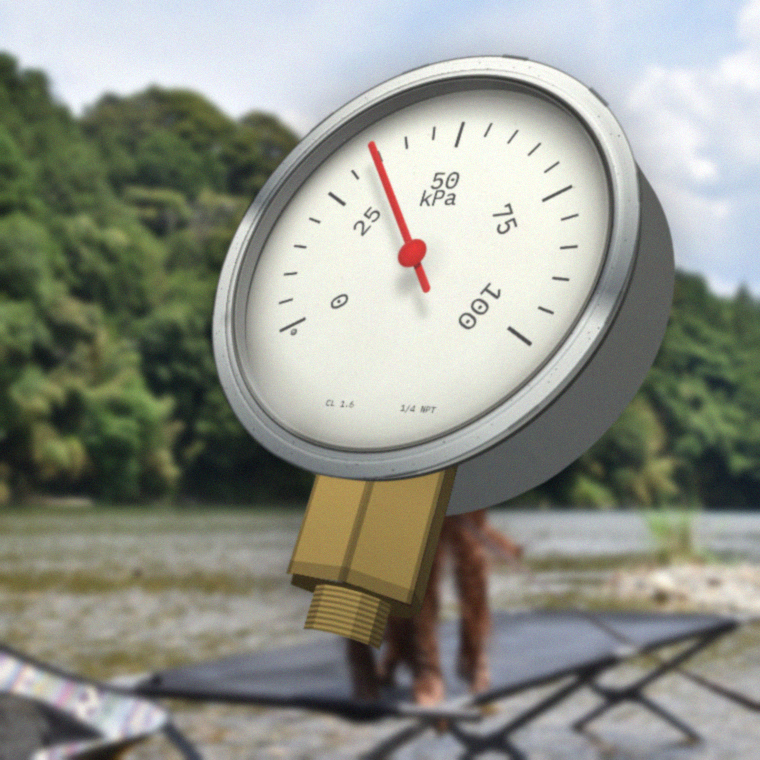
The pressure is 35 kPa
